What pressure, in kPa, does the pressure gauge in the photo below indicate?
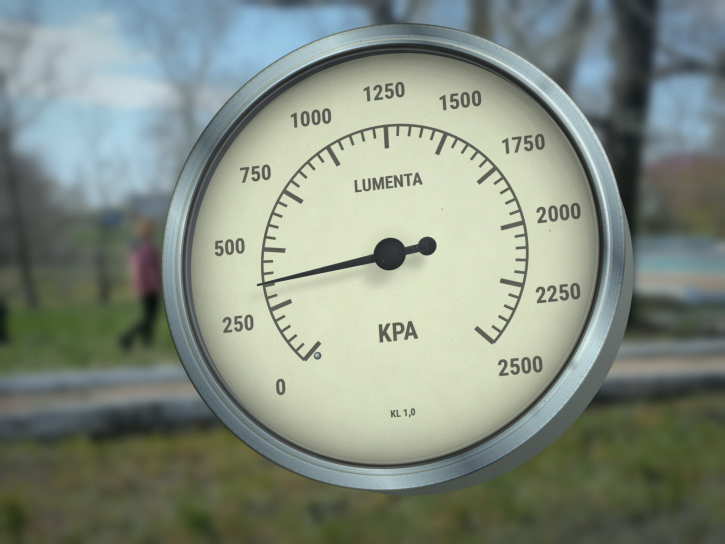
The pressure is 350 kPa
